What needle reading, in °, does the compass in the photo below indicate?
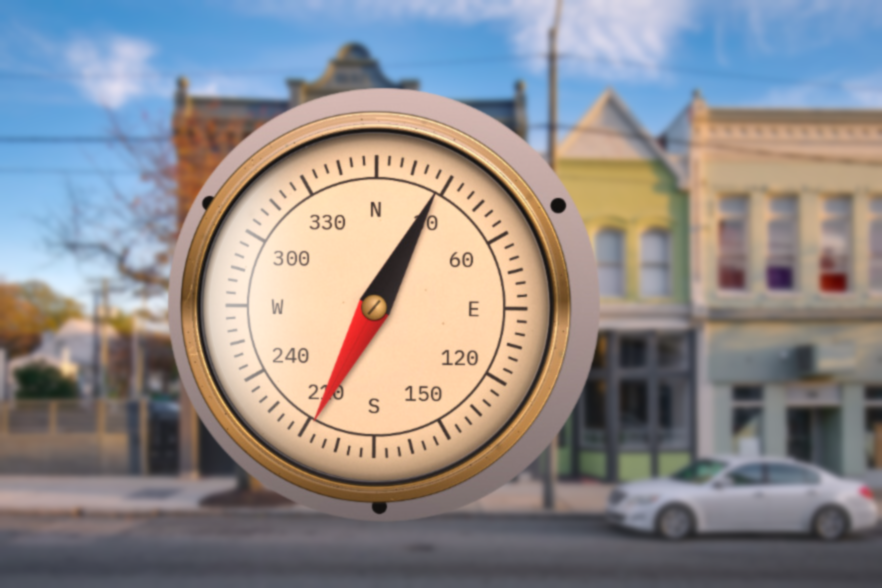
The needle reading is 207.5 °
